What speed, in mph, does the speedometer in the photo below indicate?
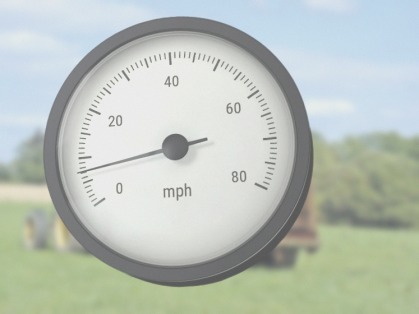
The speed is 7 mph
